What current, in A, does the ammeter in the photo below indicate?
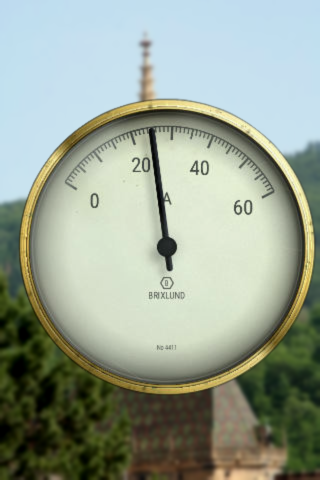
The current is 25 A
